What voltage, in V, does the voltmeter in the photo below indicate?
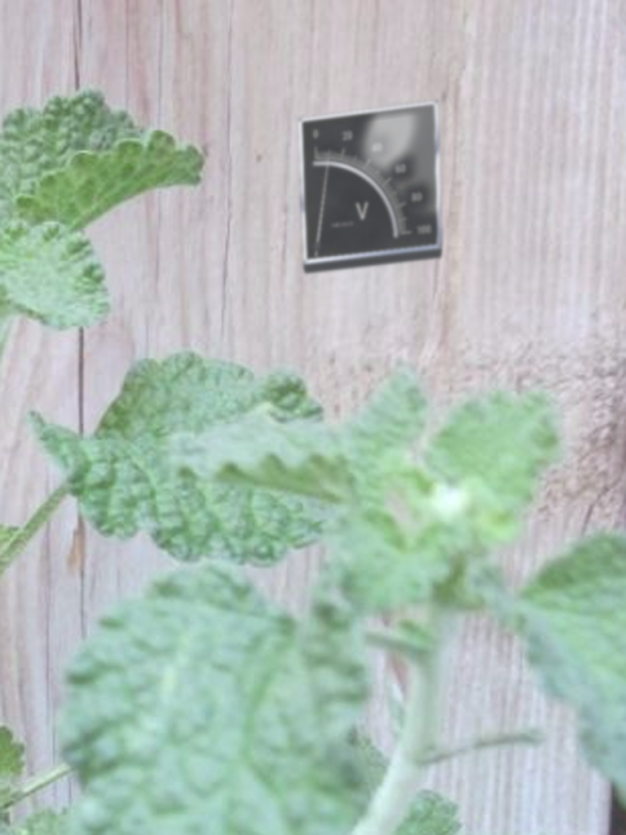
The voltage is 10 V
